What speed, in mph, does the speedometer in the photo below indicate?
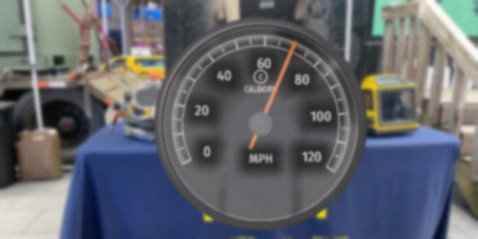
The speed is 70 mph
